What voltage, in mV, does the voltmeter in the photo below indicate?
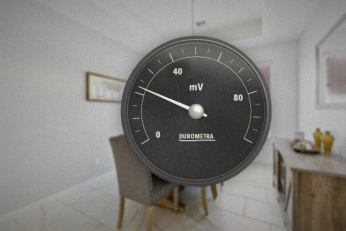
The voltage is 22.5 mV
